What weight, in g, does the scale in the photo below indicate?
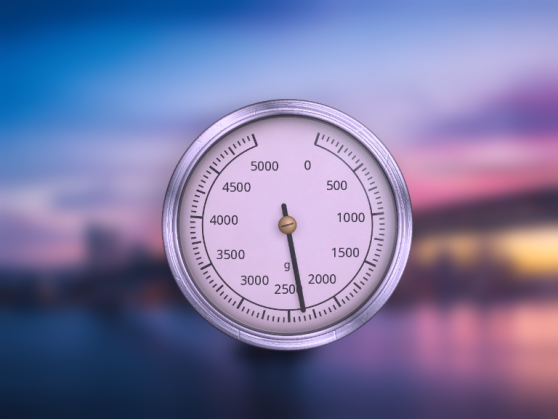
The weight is 2350 g
